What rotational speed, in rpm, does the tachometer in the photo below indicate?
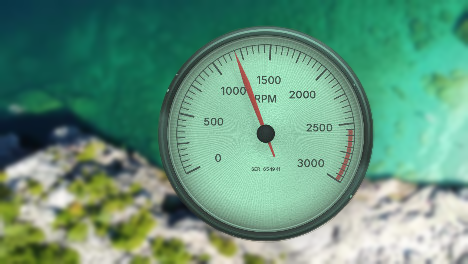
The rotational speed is 1200 rpm
